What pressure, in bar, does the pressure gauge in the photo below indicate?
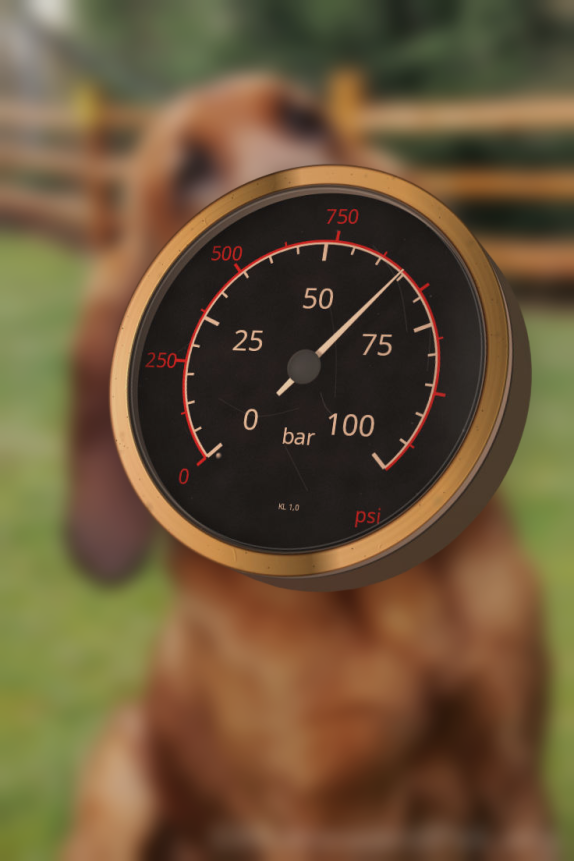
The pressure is 65 bar
